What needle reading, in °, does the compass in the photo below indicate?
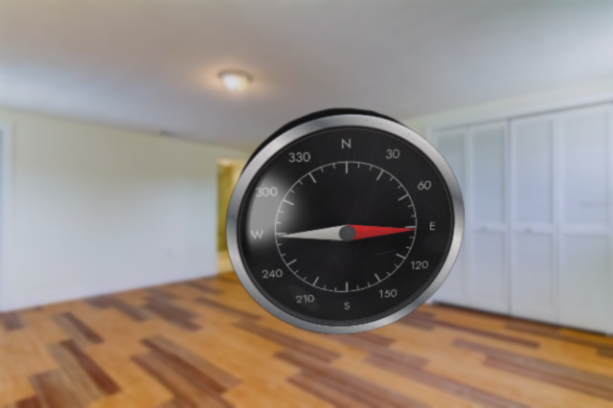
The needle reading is 90 °
